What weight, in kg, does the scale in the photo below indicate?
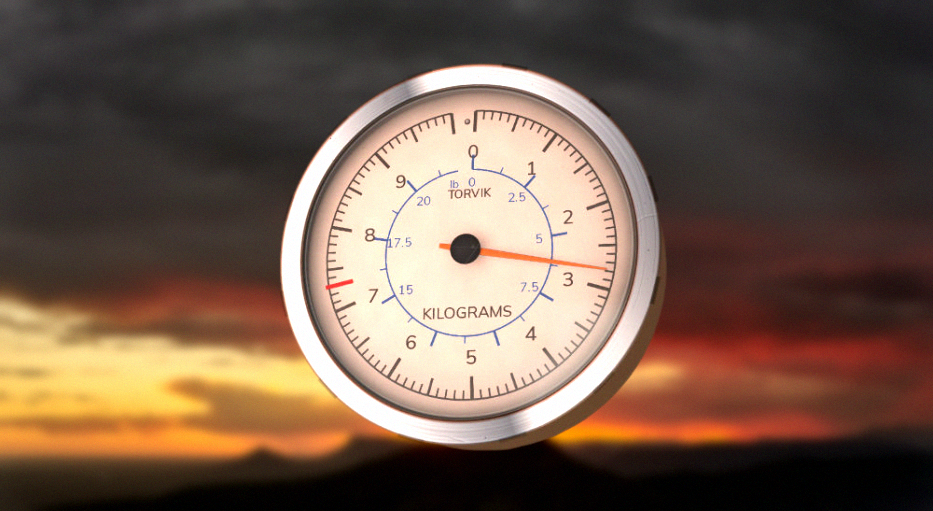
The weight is 2.8 kg
